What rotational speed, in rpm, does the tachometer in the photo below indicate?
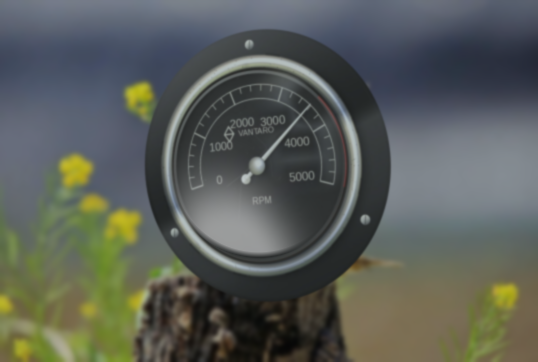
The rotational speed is 3600 rpm
